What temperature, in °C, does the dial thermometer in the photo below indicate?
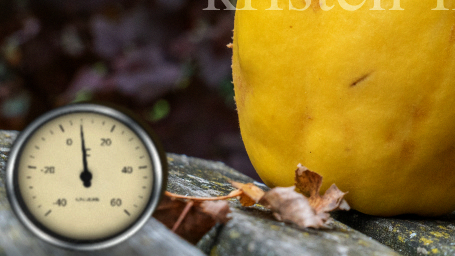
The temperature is 8 °C
